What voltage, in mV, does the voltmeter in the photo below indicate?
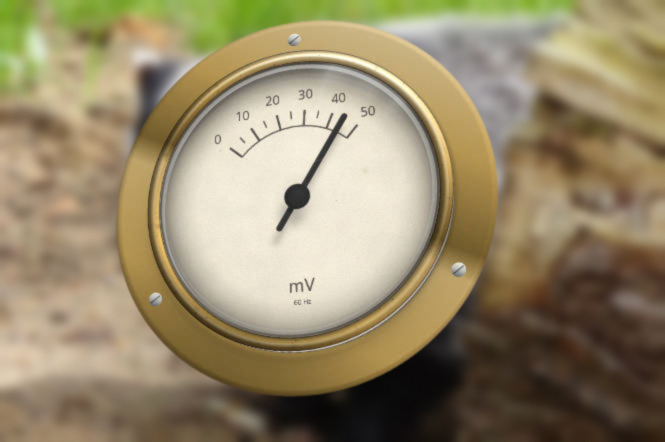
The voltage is 45 mV
